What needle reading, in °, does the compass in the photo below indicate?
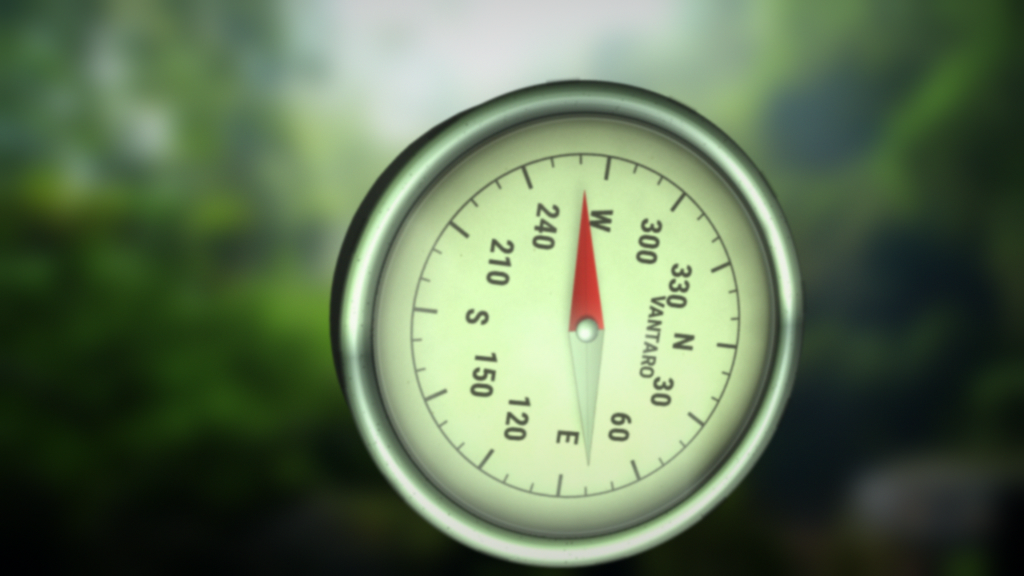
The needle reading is 260 °
